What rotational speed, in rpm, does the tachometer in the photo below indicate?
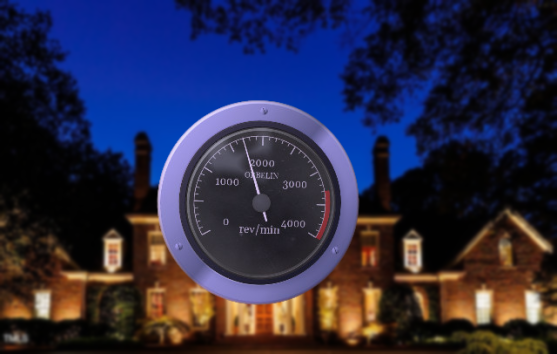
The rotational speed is 1700 rpm
